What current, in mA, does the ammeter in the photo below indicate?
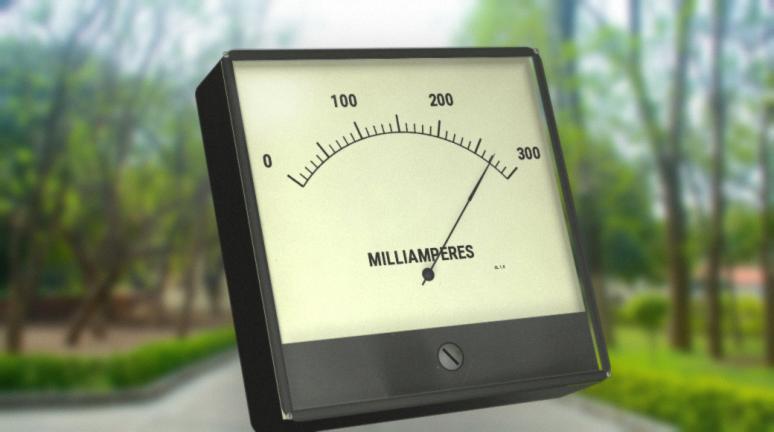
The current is 270 mA
